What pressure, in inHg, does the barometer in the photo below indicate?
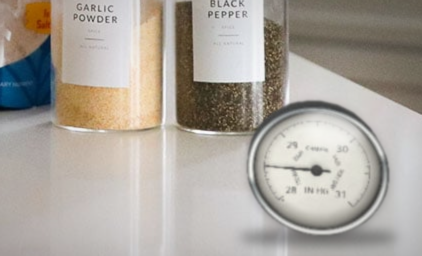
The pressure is 28.5 inHg
